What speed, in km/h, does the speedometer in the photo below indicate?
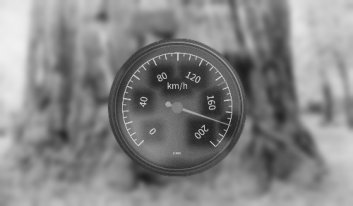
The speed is 180 km/h
